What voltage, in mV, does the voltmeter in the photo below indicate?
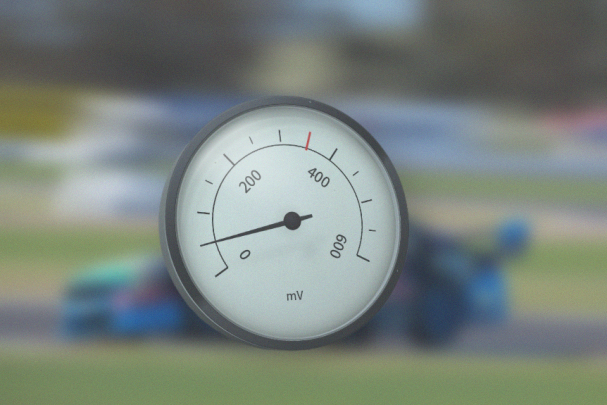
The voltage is 50 mV
